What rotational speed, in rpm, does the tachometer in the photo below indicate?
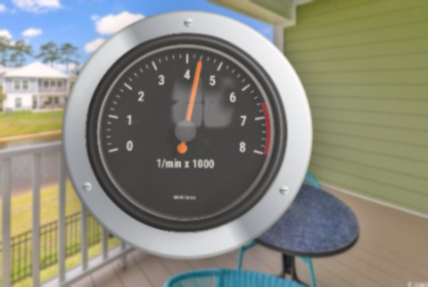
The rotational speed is 4400 rpm
